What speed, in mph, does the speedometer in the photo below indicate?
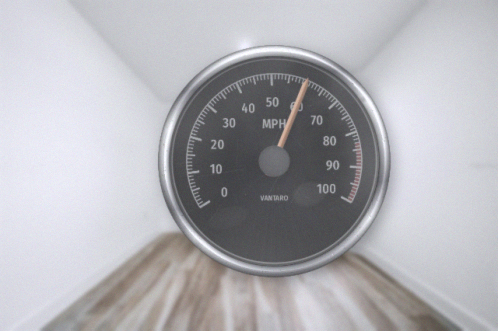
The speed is 60 mph
